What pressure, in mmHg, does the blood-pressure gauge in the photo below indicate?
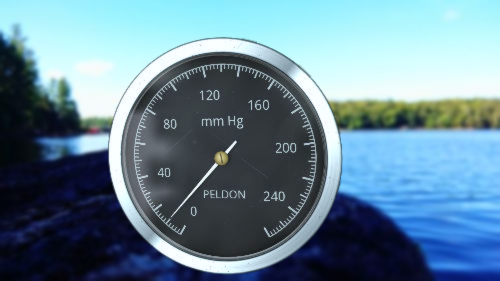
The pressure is 10 mmHg
